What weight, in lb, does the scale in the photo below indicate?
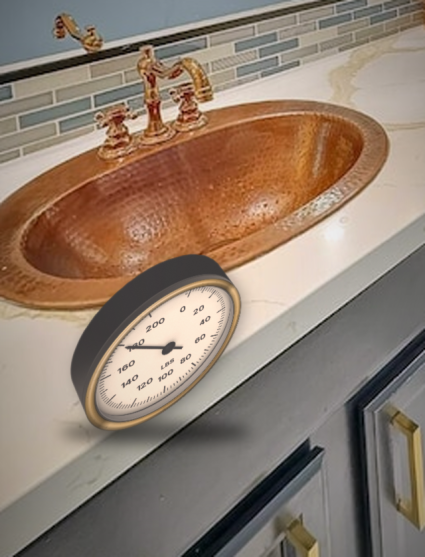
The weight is 180 lb
